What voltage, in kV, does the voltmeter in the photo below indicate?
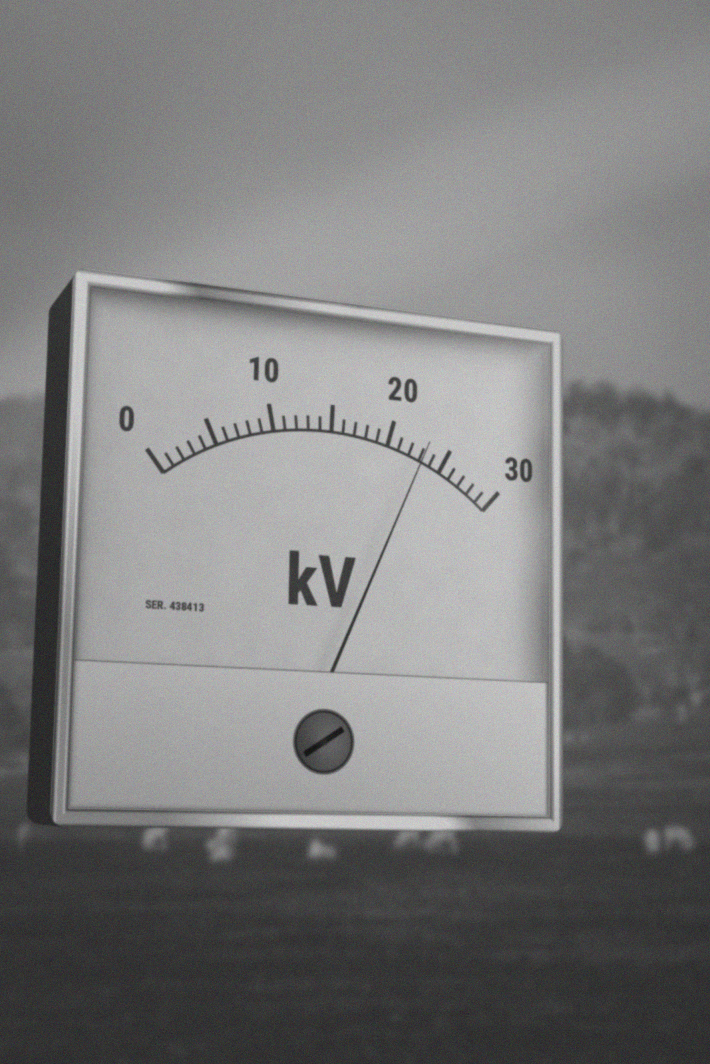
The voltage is 23 kV
